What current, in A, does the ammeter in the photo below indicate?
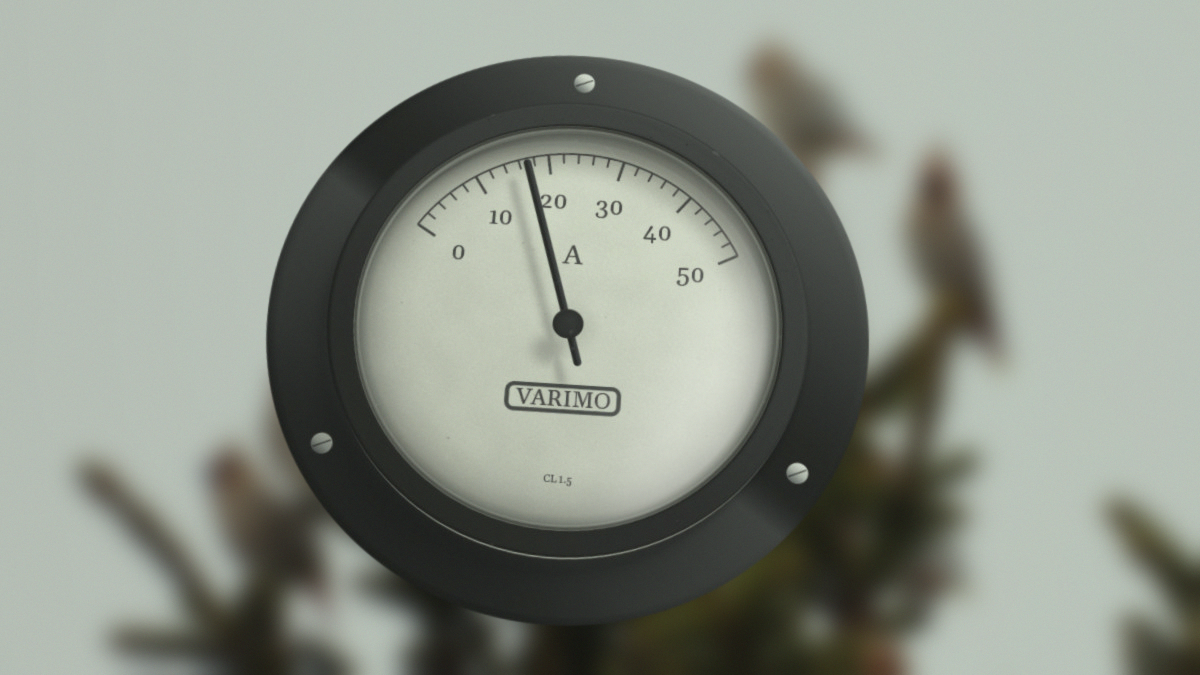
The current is 17 A
